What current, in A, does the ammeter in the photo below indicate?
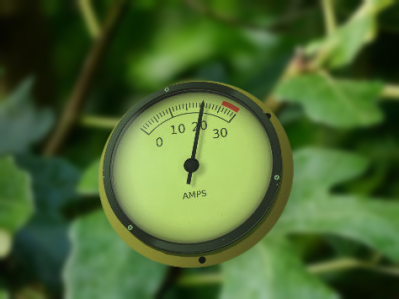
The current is 20 A
